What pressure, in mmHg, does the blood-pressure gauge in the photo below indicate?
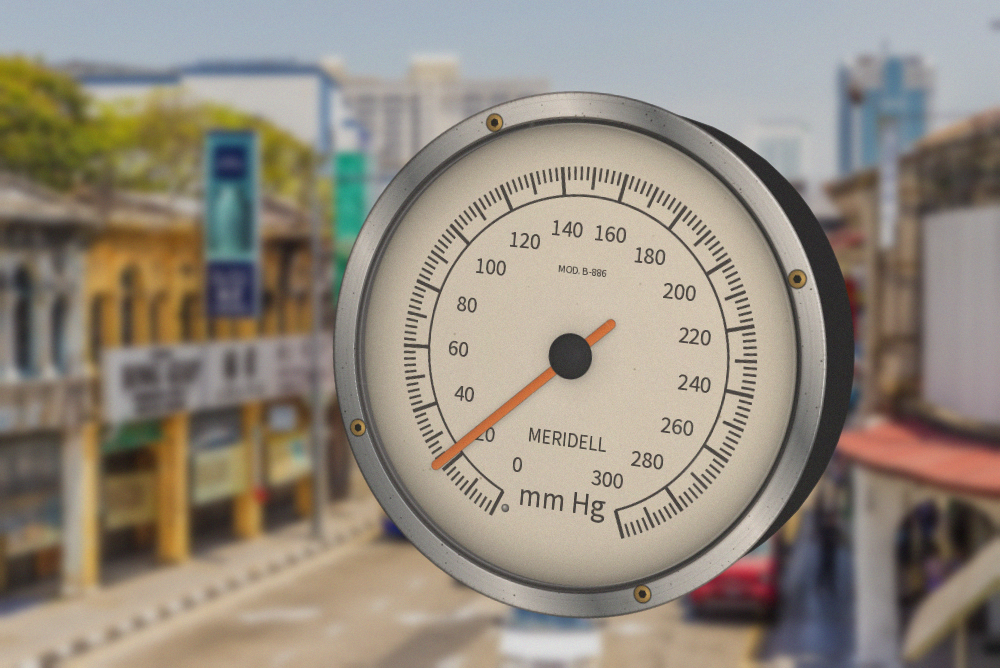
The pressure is 22 mmHg
